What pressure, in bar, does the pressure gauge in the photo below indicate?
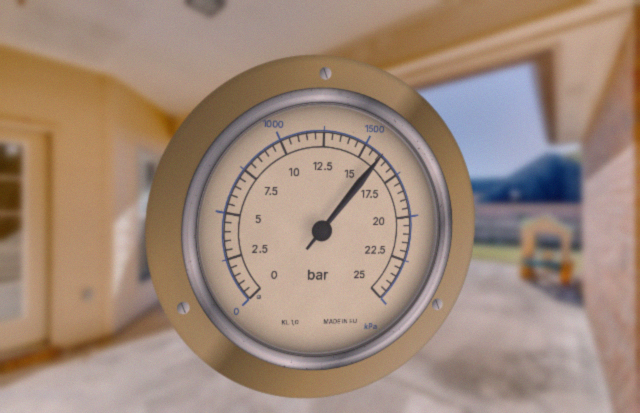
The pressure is 16 bar
